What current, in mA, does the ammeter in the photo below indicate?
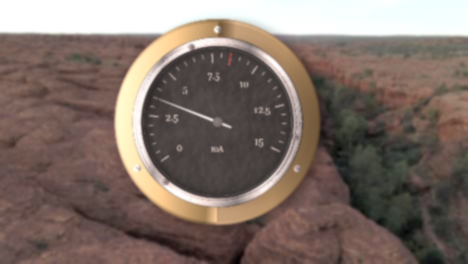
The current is 3.5 mA
